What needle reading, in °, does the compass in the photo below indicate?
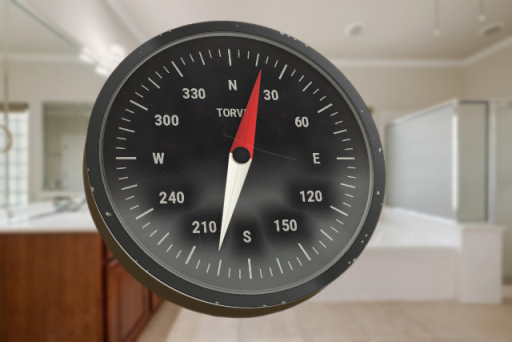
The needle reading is 17.5 °
